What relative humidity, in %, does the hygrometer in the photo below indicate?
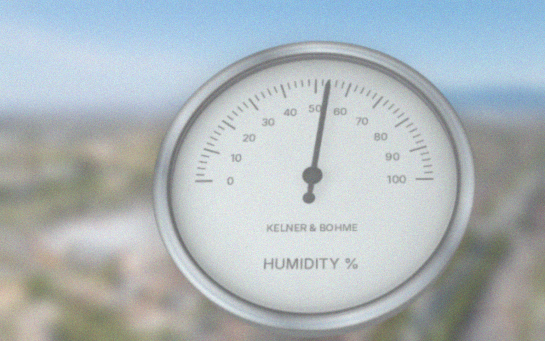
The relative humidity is 54 %
